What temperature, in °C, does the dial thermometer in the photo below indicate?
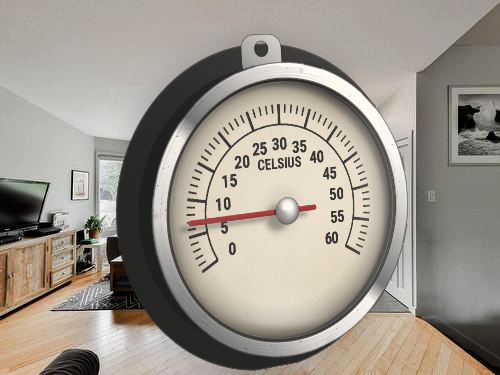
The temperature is 7 °C
